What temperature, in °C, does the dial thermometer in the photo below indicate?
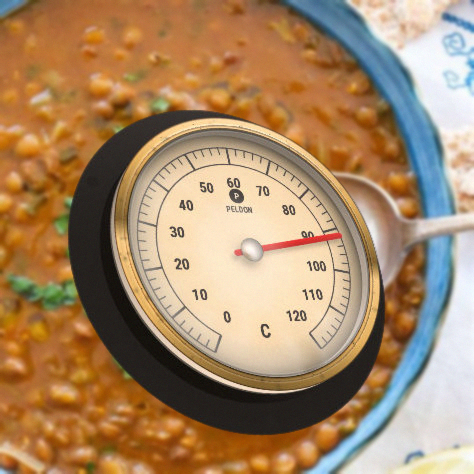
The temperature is 92 °C
